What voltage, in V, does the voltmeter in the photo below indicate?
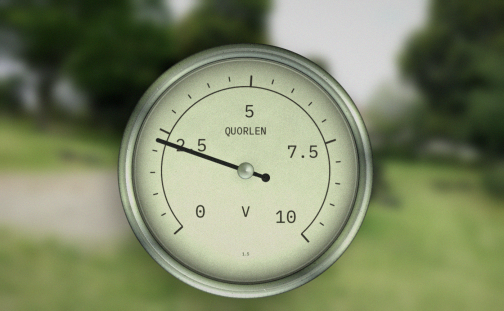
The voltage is 2.25 V
